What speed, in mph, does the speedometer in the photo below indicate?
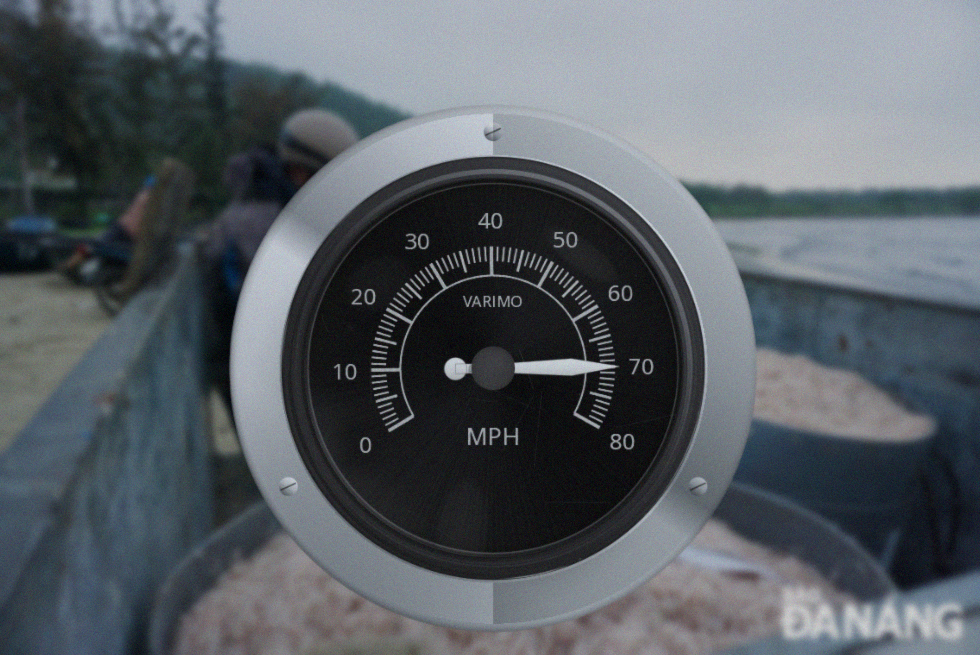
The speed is 70 mph
